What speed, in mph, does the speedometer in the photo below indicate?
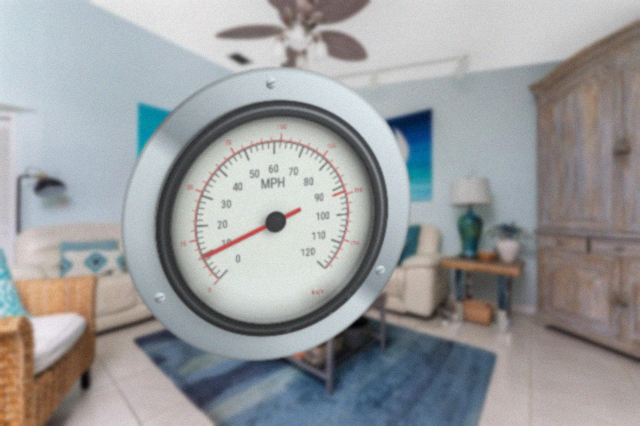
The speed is 10 mph
